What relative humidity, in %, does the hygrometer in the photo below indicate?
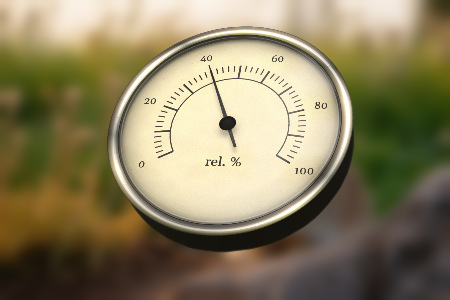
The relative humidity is 40 %
